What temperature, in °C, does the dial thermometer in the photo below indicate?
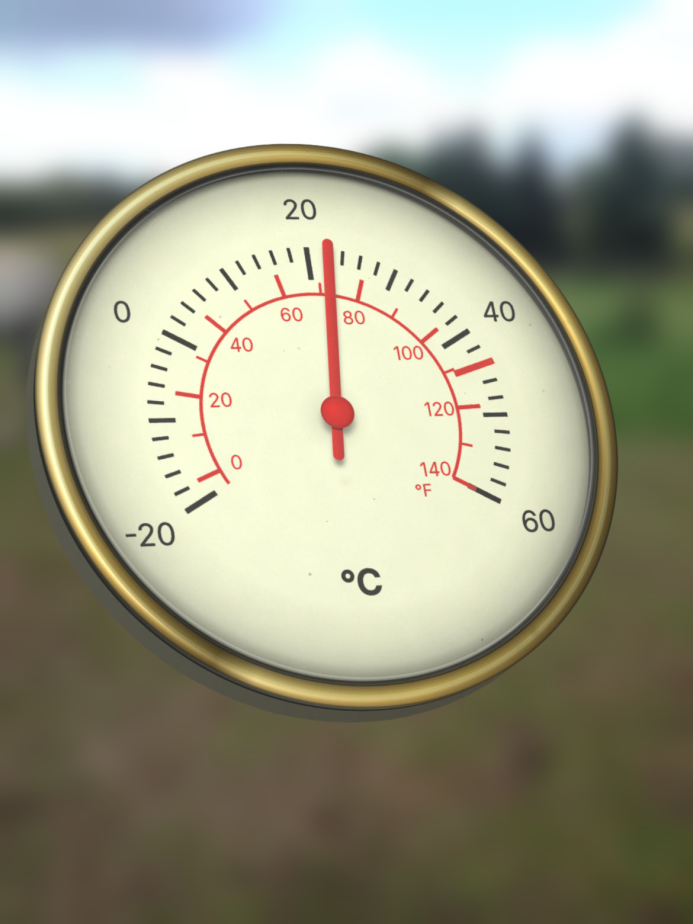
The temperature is 22 °C
